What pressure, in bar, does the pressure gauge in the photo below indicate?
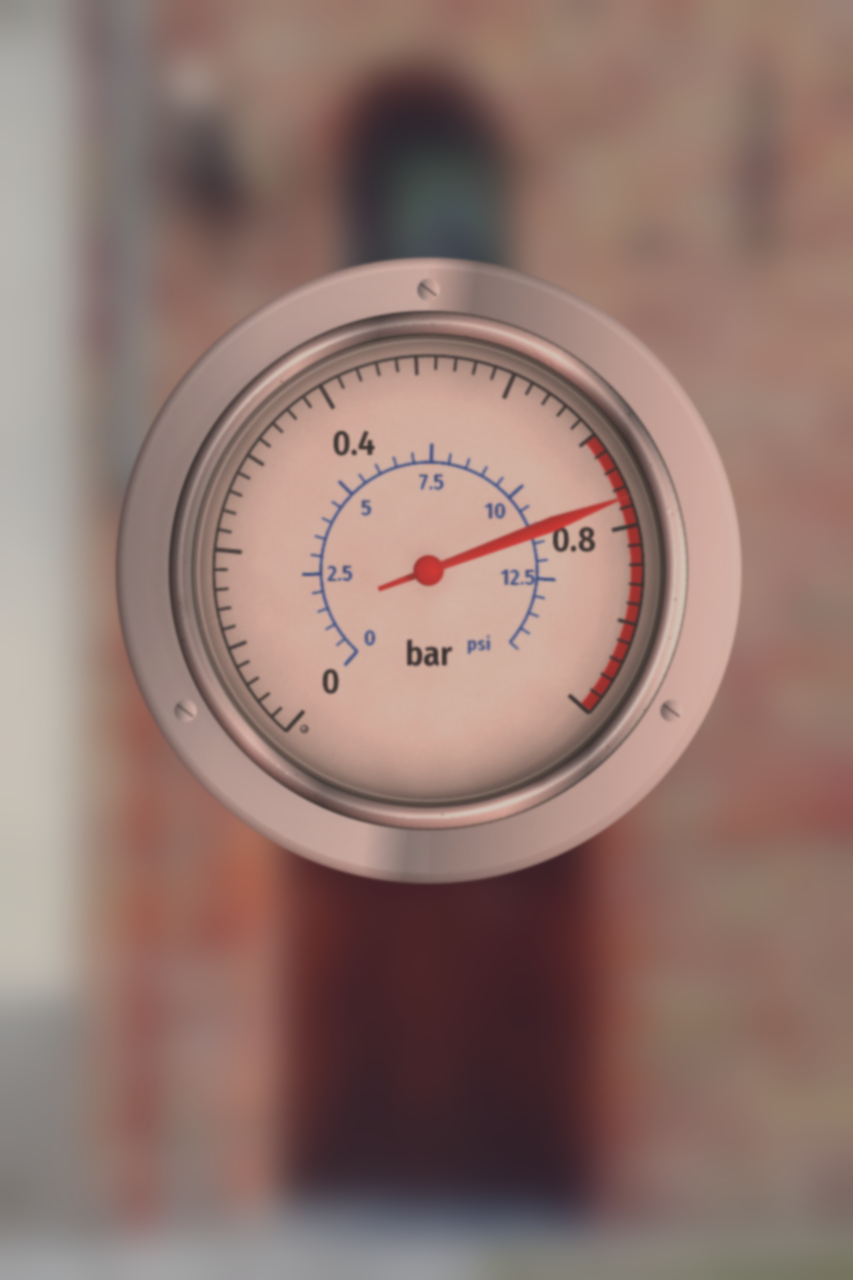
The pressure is 0.77 bar
